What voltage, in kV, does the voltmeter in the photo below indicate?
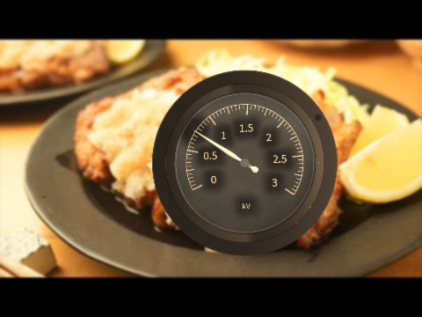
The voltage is 0.75 kV
